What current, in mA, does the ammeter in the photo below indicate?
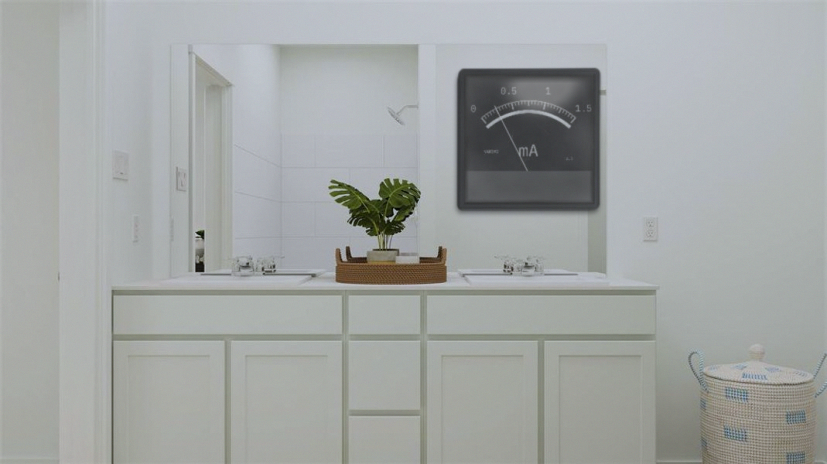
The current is 0.25 mA
